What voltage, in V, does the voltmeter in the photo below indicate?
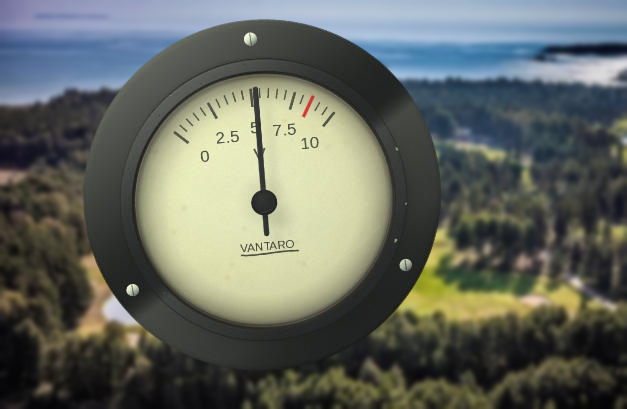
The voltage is 5.25 V
